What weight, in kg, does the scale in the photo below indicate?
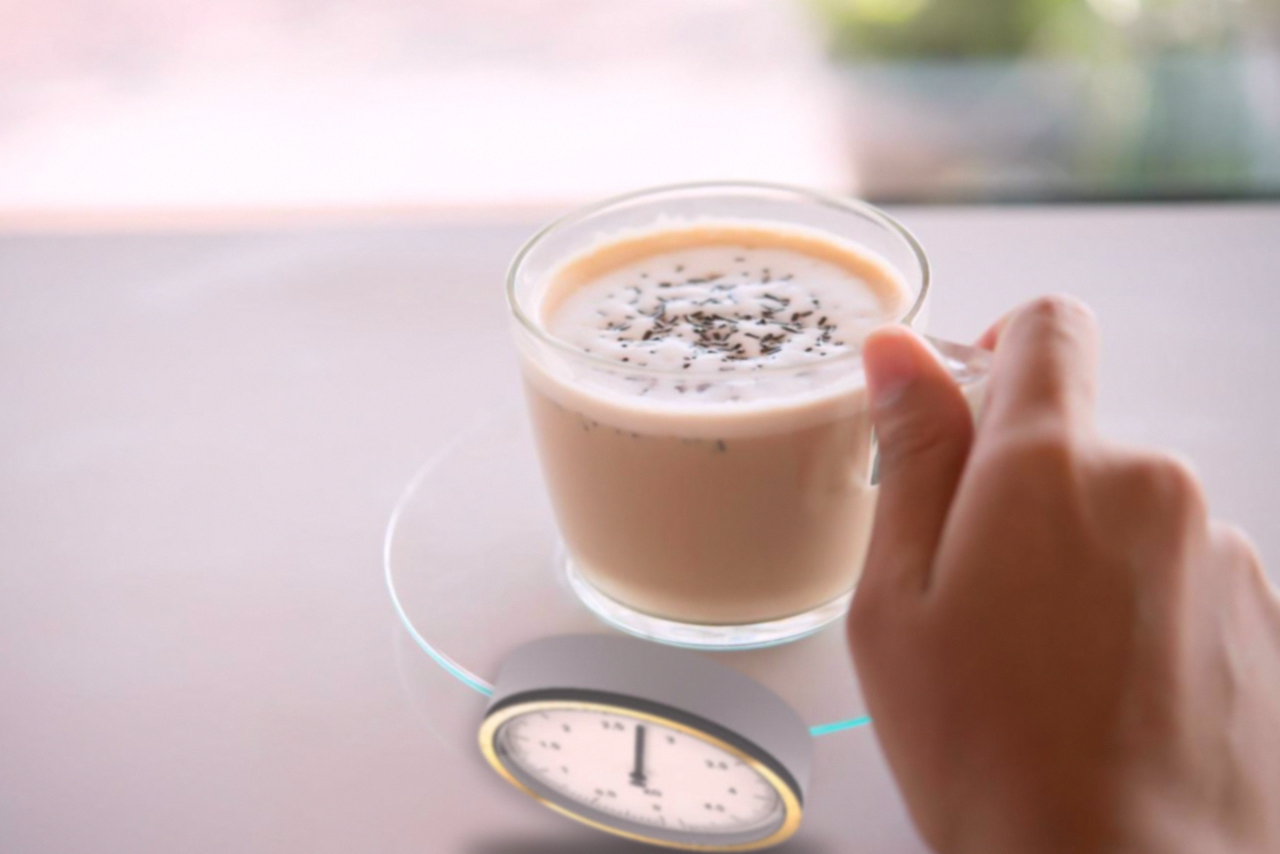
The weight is 2.75 kg
